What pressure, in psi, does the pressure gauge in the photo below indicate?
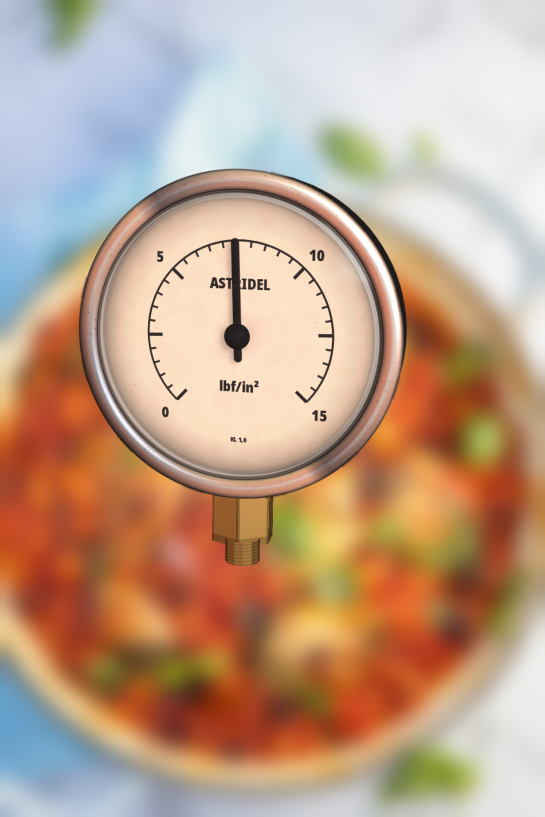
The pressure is 7.5 psi
